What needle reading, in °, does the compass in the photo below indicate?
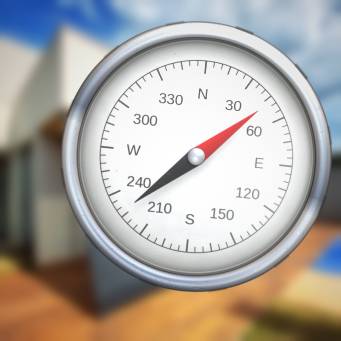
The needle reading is 47.5 °
